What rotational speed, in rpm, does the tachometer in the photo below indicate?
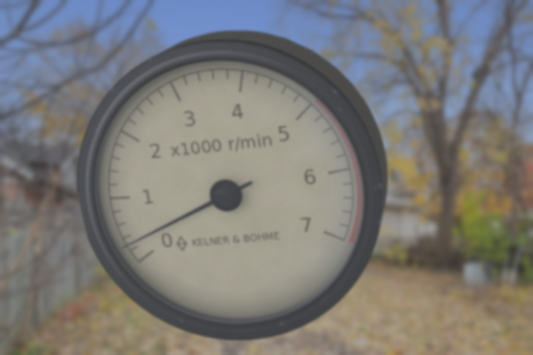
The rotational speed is 300 rpm
